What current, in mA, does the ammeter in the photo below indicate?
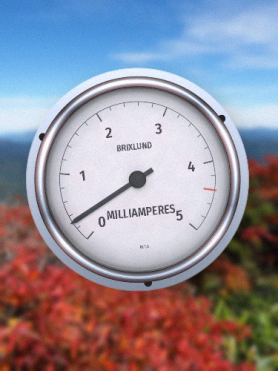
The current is 0.3 mA
